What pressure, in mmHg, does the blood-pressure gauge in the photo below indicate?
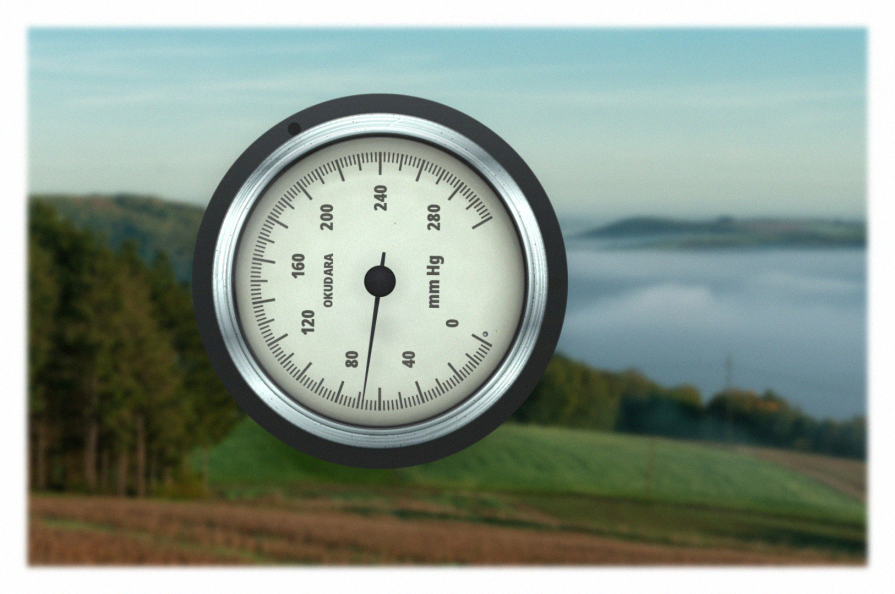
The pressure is 68 mmHg
